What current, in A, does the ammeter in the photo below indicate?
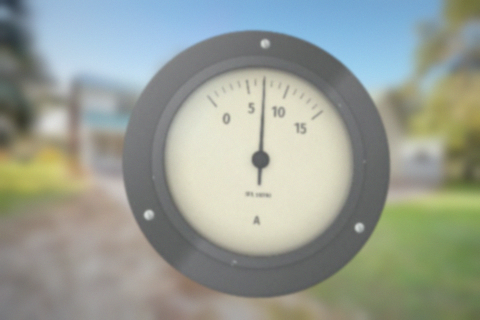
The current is 7 A
